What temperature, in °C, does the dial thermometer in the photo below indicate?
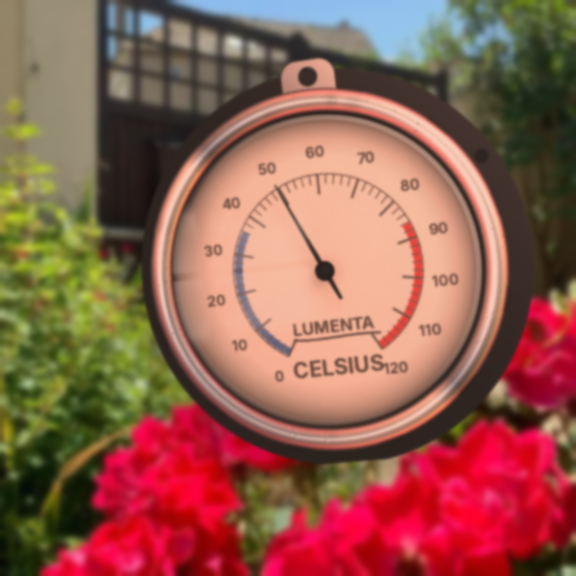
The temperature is 50 °C
